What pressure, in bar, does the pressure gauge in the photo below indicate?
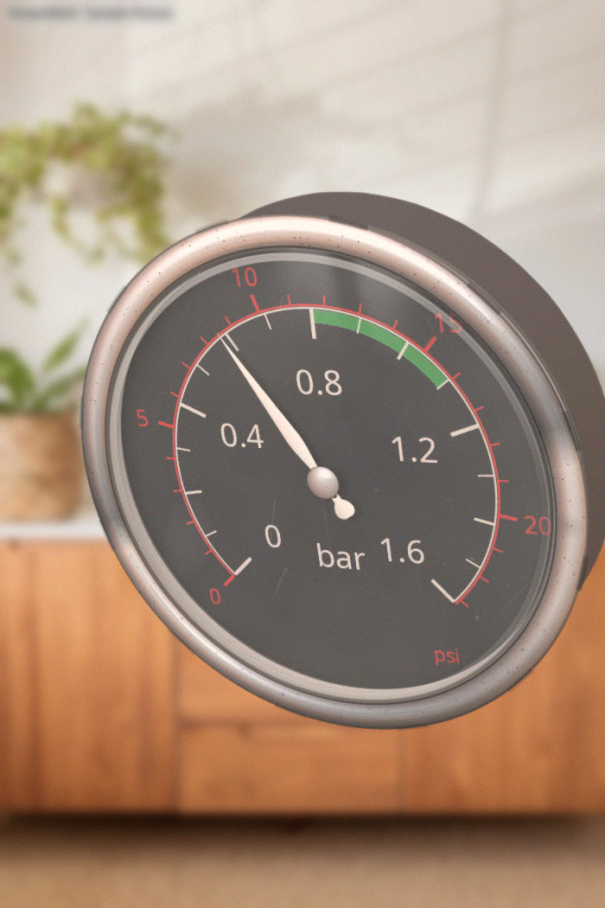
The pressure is 0.6 bar
